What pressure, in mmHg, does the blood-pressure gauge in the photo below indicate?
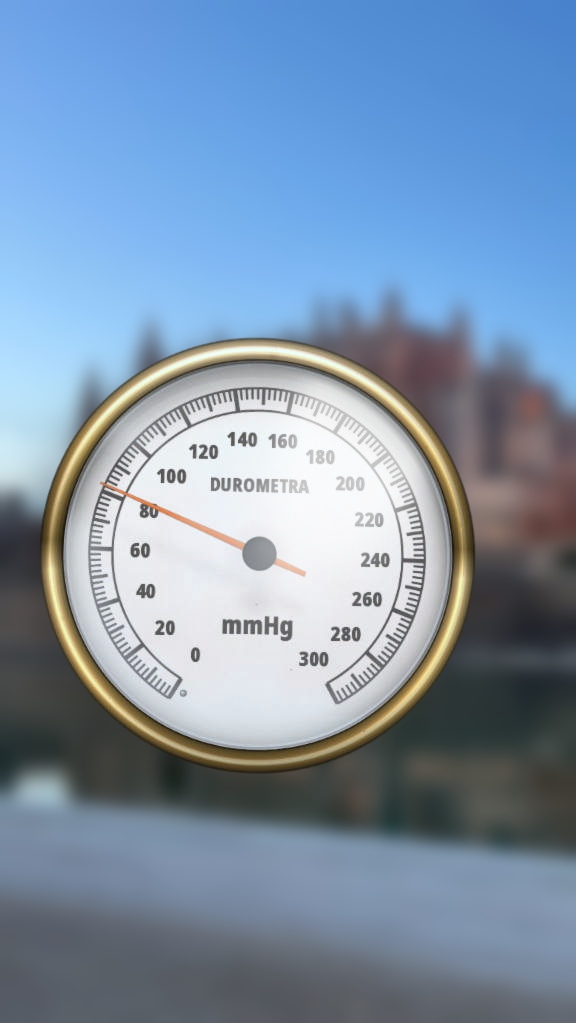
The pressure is 82 mmHg
